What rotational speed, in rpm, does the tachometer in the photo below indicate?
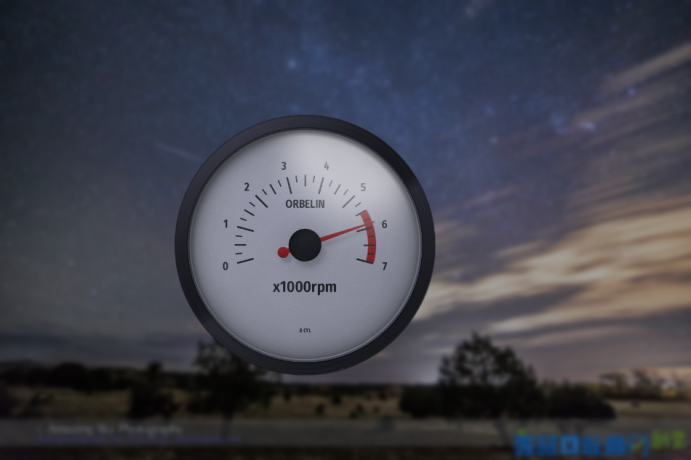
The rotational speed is 5875 rpm
